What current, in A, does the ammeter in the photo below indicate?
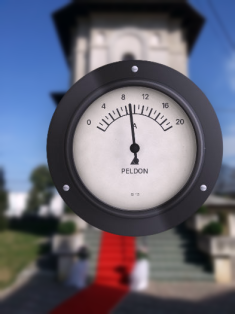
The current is 9 A
